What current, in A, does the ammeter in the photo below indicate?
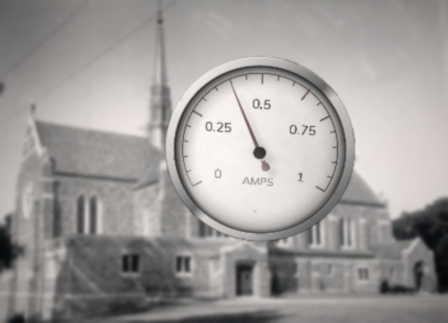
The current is 0.4 A
